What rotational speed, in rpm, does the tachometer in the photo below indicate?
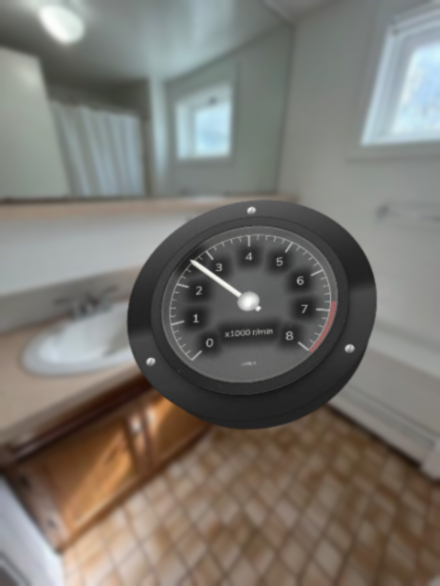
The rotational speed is 2600 rpm
